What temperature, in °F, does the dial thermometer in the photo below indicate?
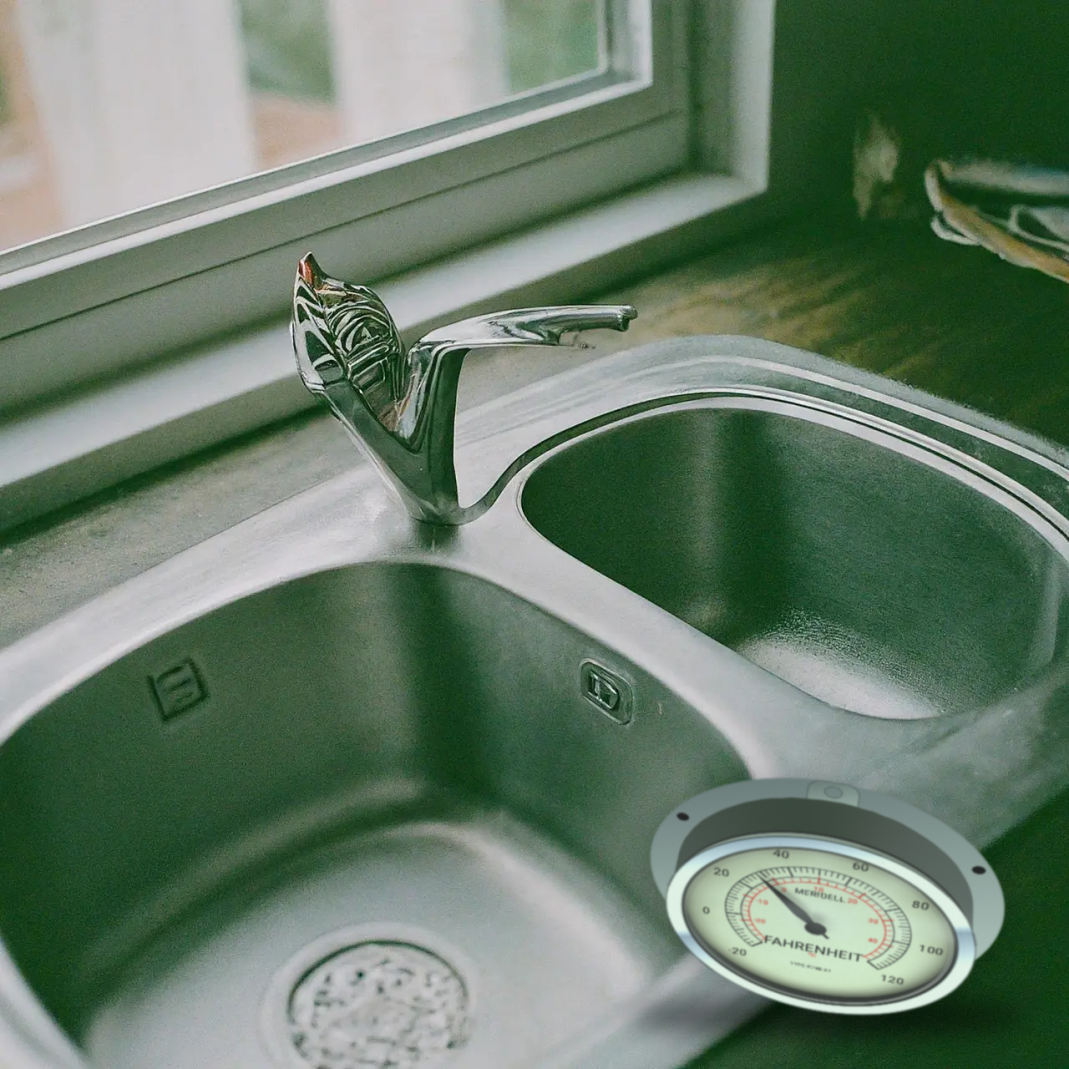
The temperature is 30 °F
